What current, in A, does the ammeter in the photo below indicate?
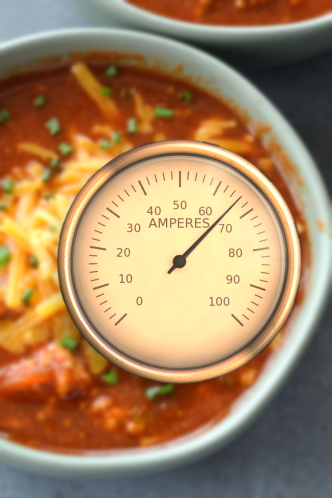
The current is 66 A
